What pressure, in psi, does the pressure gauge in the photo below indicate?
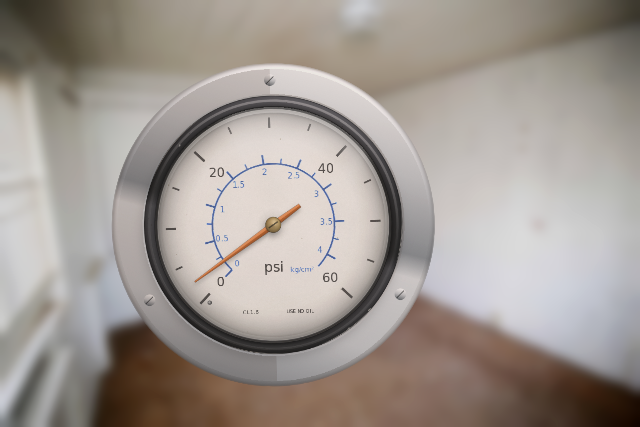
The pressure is 2.5 psi
